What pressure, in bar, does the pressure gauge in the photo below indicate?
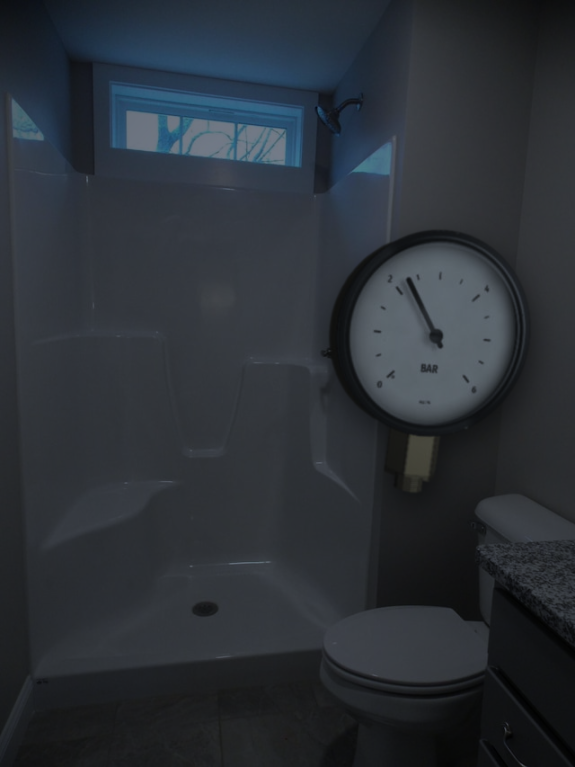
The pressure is 2.25 bar
